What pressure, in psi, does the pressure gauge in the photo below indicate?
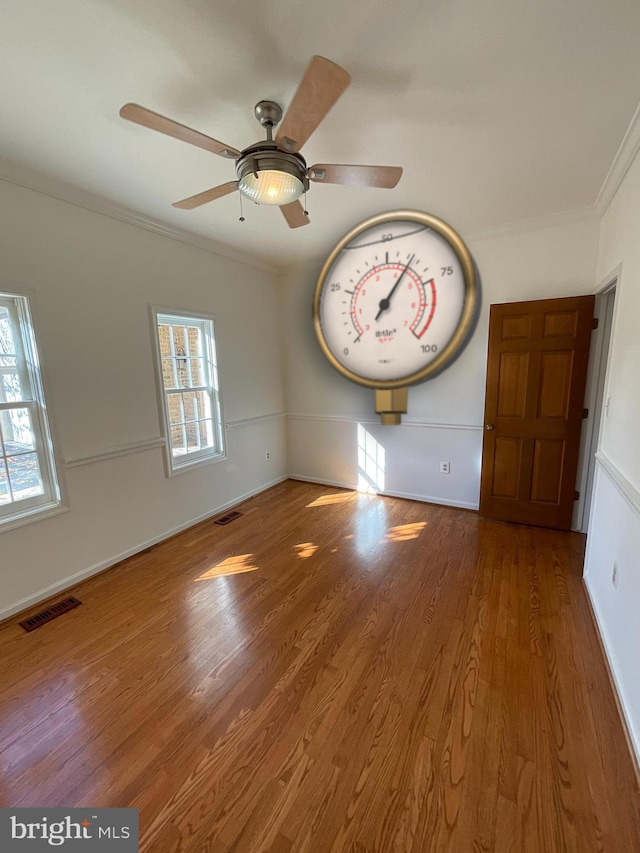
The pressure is 62.5 psi
